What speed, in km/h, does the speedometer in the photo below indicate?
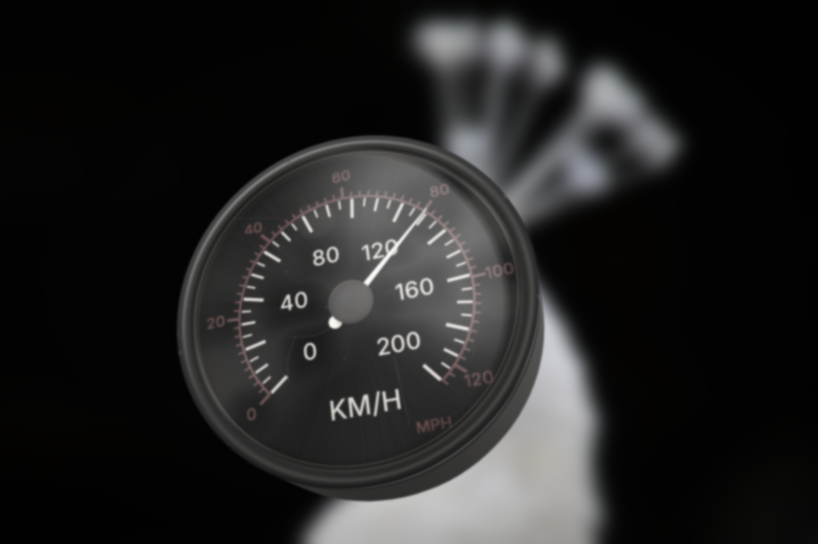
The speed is 130 km/h
